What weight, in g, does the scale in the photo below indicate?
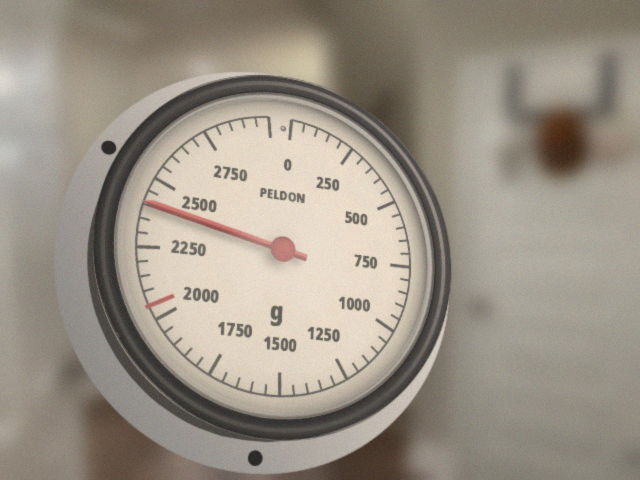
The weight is 2400 g
